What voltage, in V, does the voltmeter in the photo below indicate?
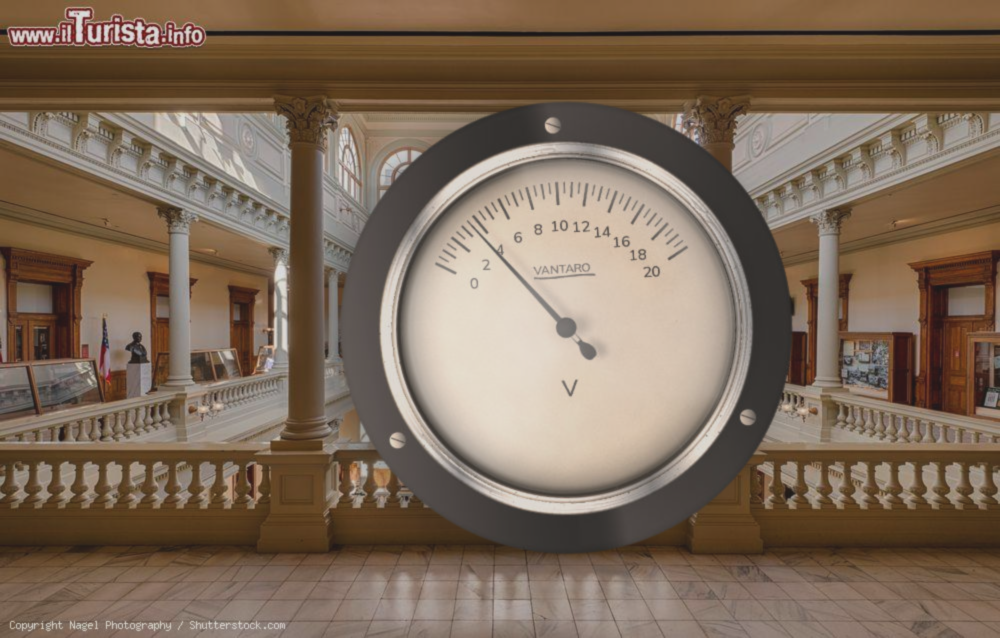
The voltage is 3.5 V
